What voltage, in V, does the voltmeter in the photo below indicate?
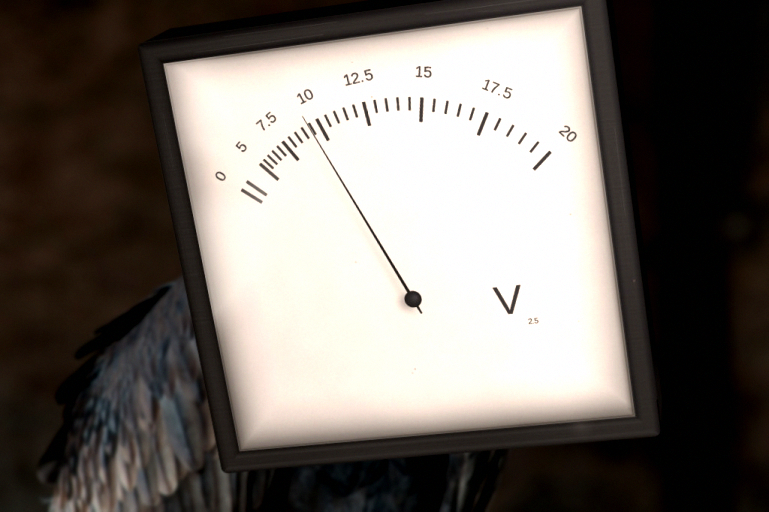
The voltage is 9.5 V
